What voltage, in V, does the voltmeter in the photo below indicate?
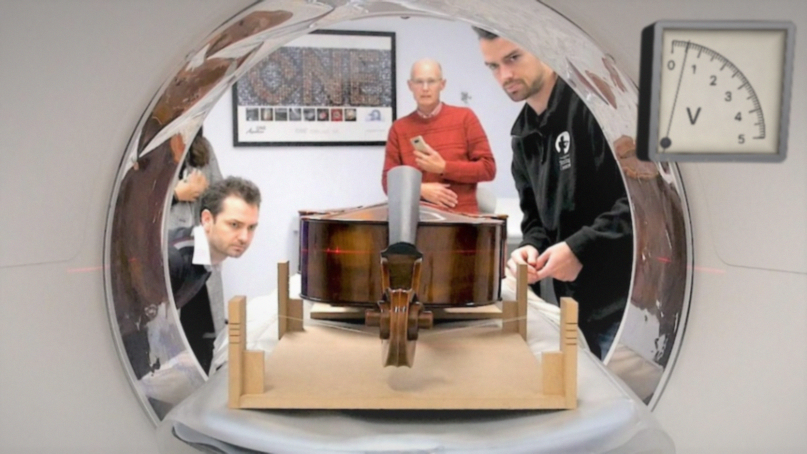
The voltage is 0.5 V
